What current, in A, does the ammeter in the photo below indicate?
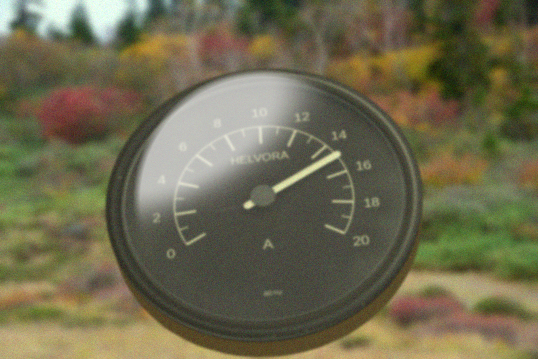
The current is 15 A
